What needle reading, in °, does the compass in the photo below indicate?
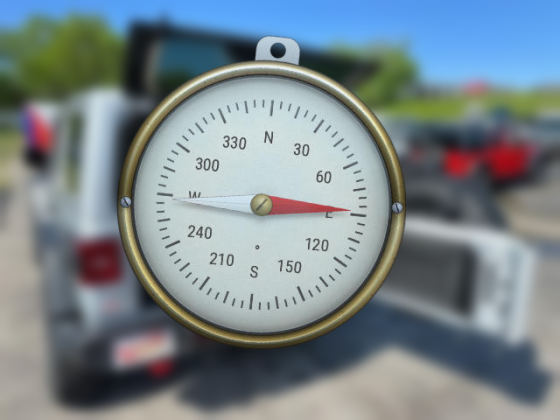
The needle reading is 87.5 °
